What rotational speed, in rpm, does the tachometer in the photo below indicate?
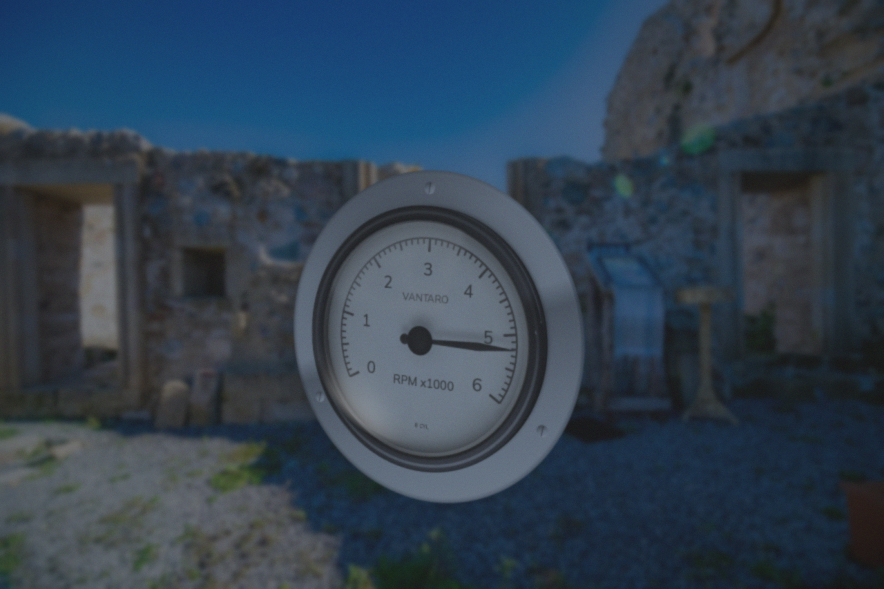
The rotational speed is 5200 rpm
